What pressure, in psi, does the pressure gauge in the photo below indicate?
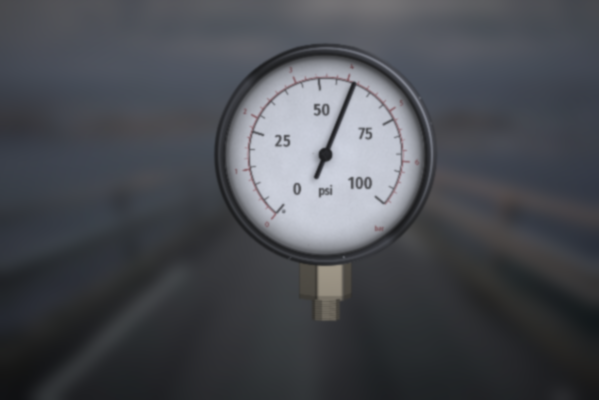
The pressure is 60 psi
